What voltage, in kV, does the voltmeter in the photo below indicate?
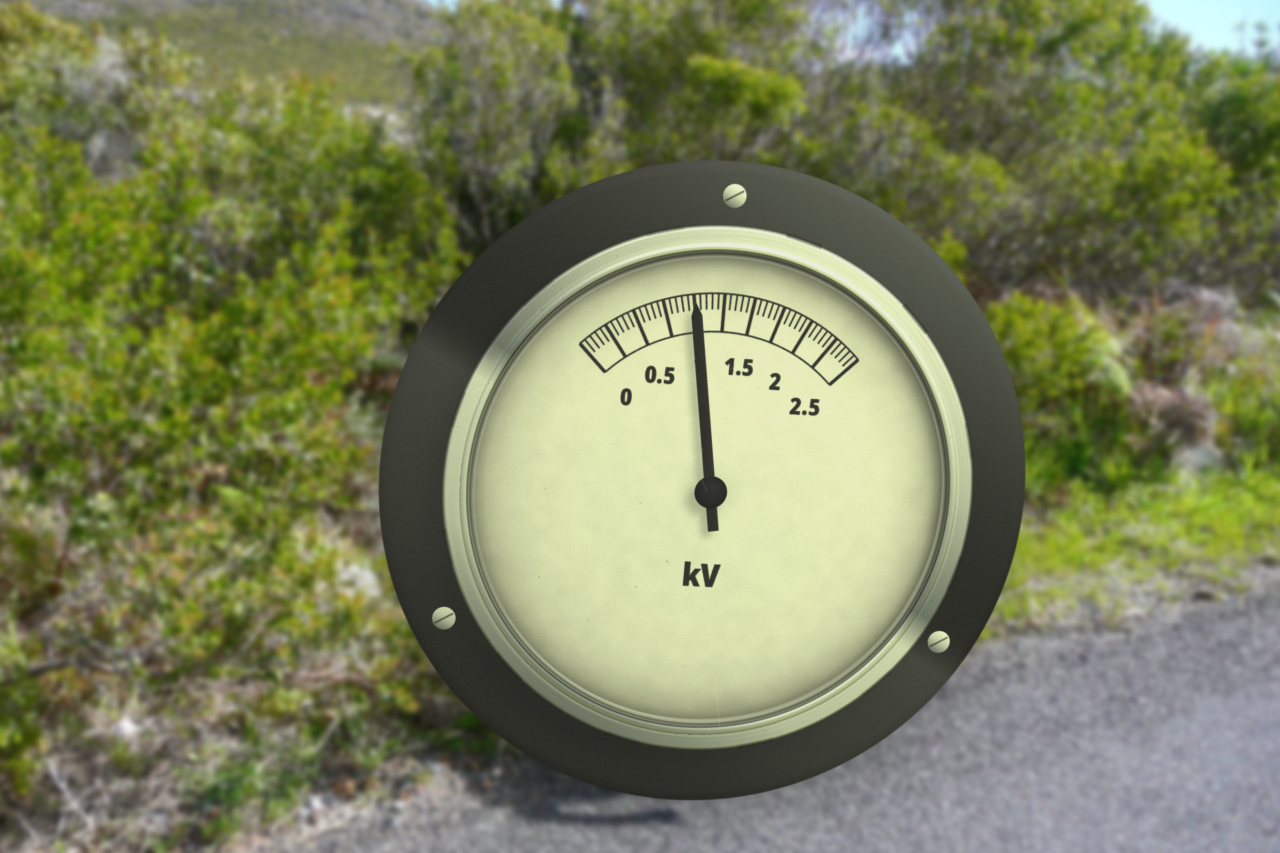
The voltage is 1 kV
